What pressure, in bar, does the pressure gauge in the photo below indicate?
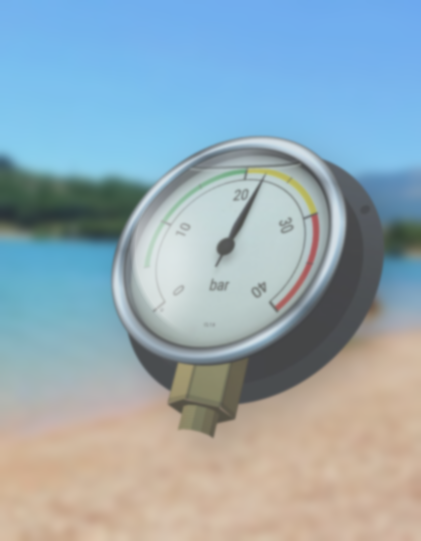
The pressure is 22.5 bar
